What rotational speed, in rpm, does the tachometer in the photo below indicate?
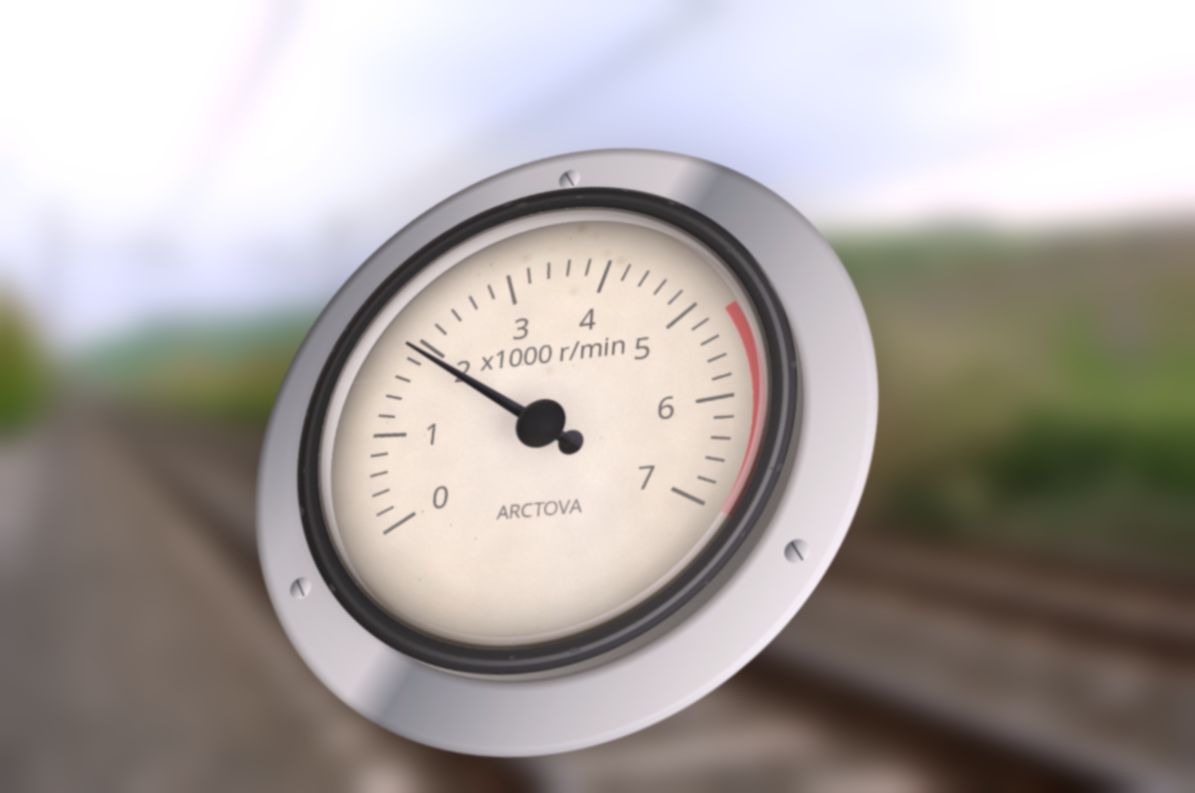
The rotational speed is 1900 rpm
